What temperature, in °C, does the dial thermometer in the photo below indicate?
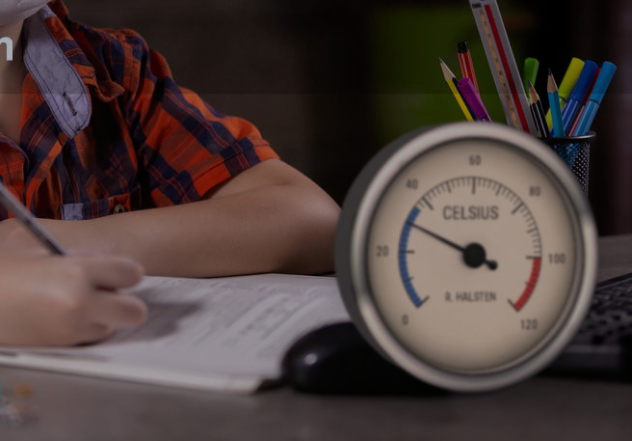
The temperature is 30 °C
